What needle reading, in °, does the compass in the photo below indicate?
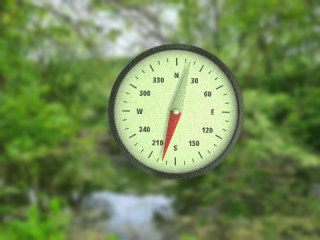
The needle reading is 195 °
